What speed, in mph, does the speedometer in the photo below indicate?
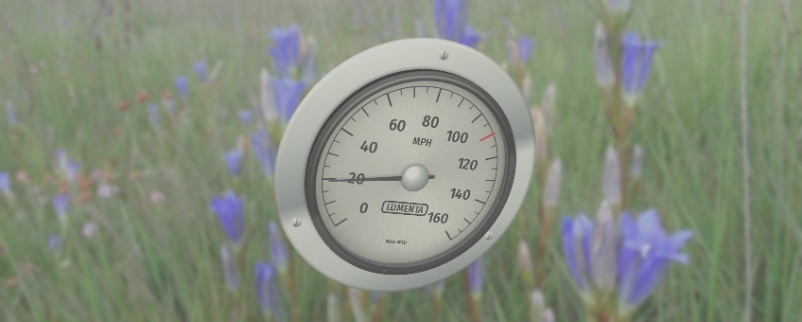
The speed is 20 mph
